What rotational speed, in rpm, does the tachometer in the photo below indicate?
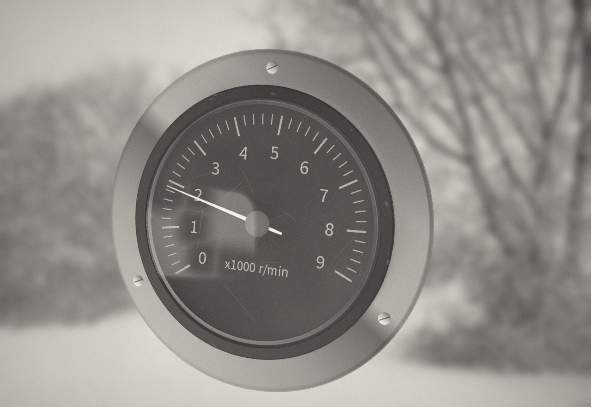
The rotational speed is 1900 rpm
